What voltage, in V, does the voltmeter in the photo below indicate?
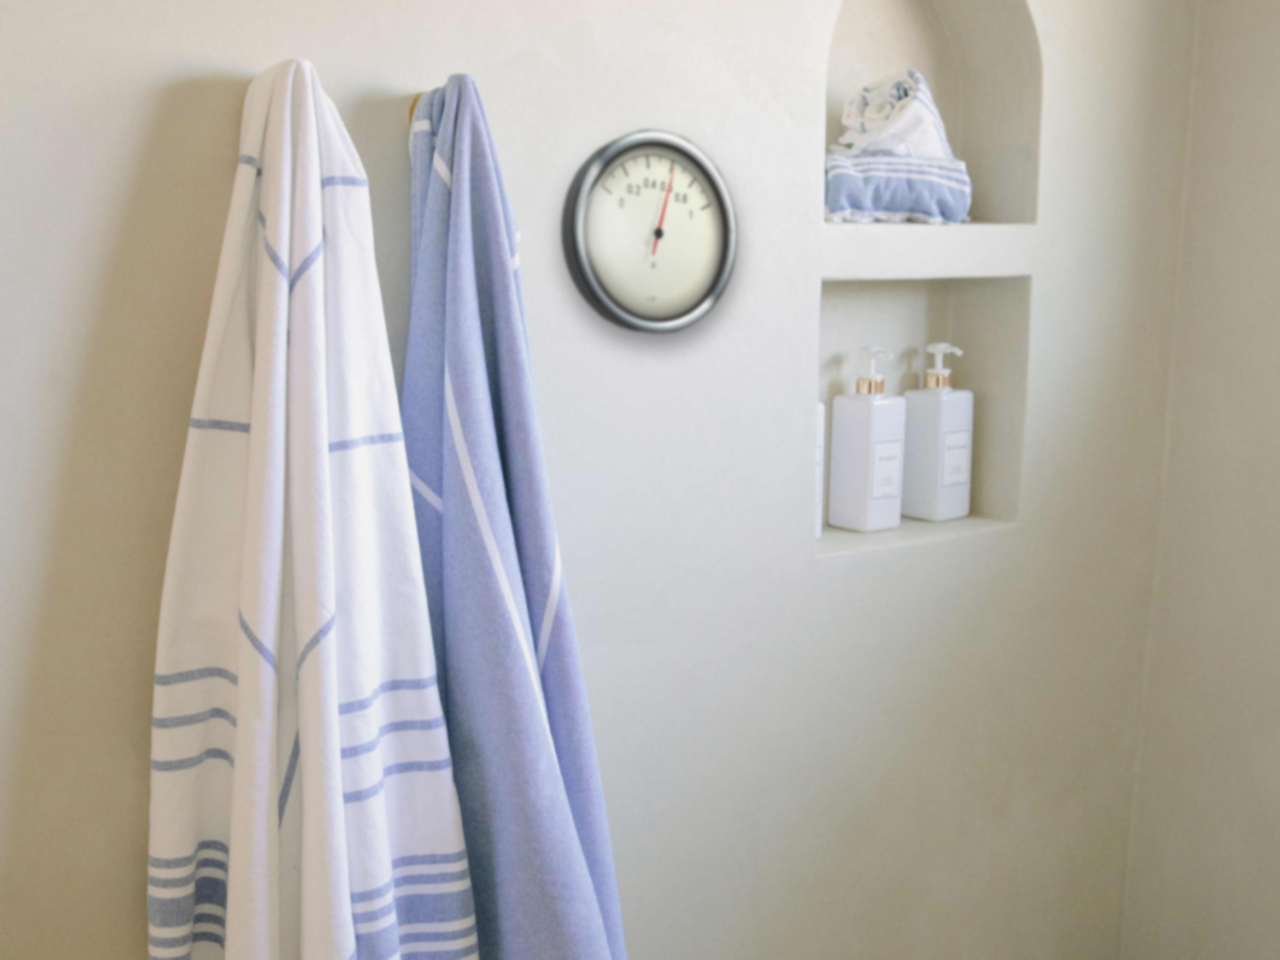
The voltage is 0.6 V
